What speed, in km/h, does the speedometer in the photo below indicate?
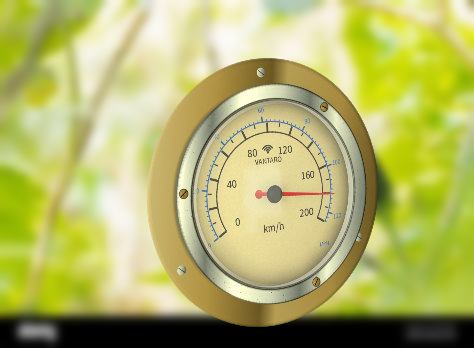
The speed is 180 km/h
